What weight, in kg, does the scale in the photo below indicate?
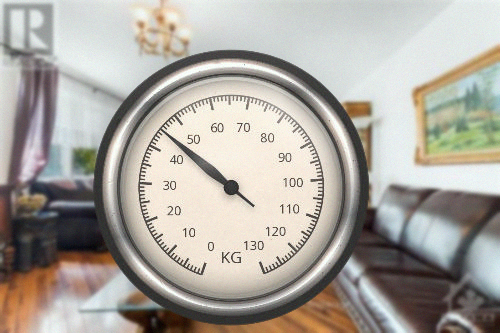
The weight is 45 kg
